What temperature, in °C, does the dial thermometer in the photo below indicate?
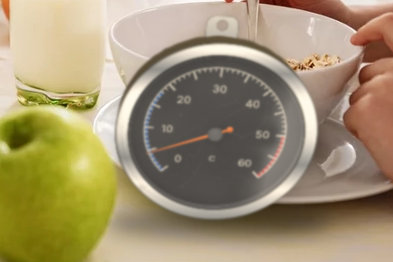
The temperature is 5 °C
